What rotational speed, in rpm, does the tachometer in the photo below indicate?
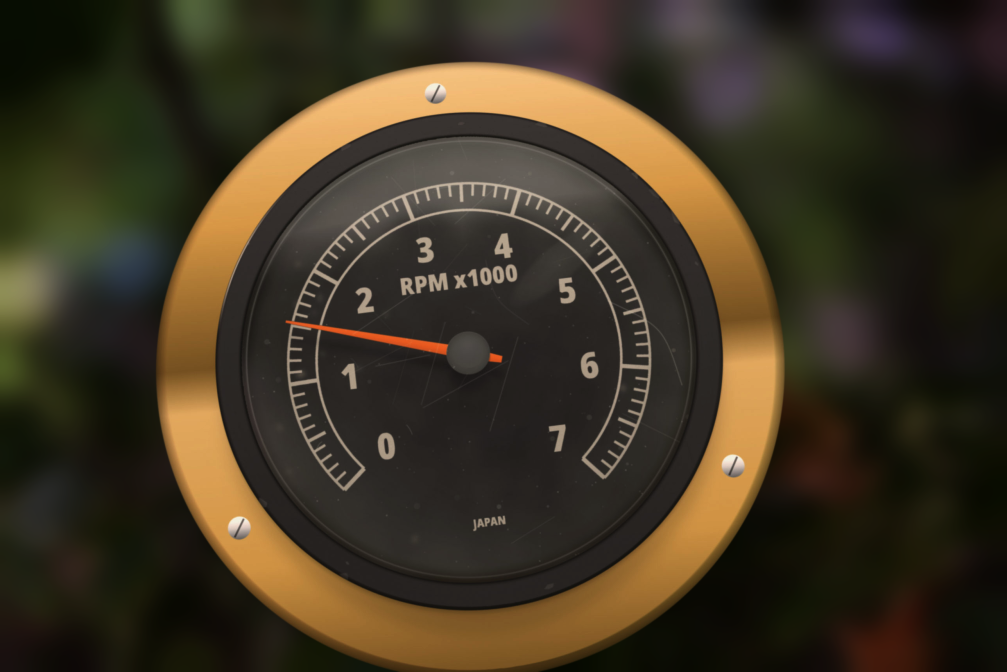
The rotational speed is 1500 rpm
